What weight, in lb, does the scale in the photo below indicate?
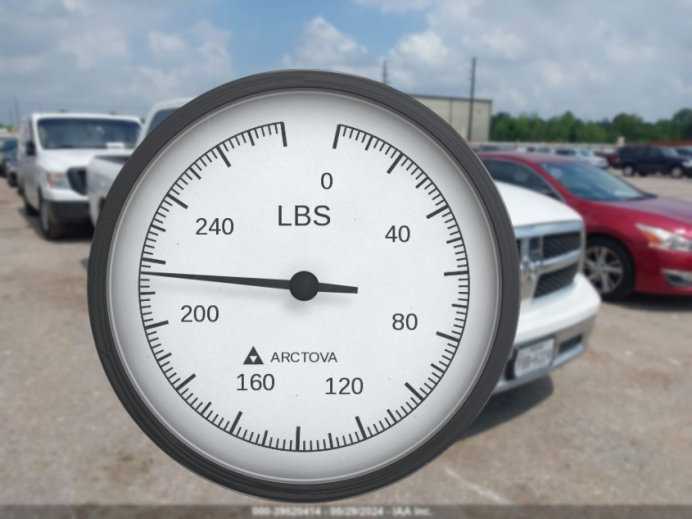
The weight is 216 lb
